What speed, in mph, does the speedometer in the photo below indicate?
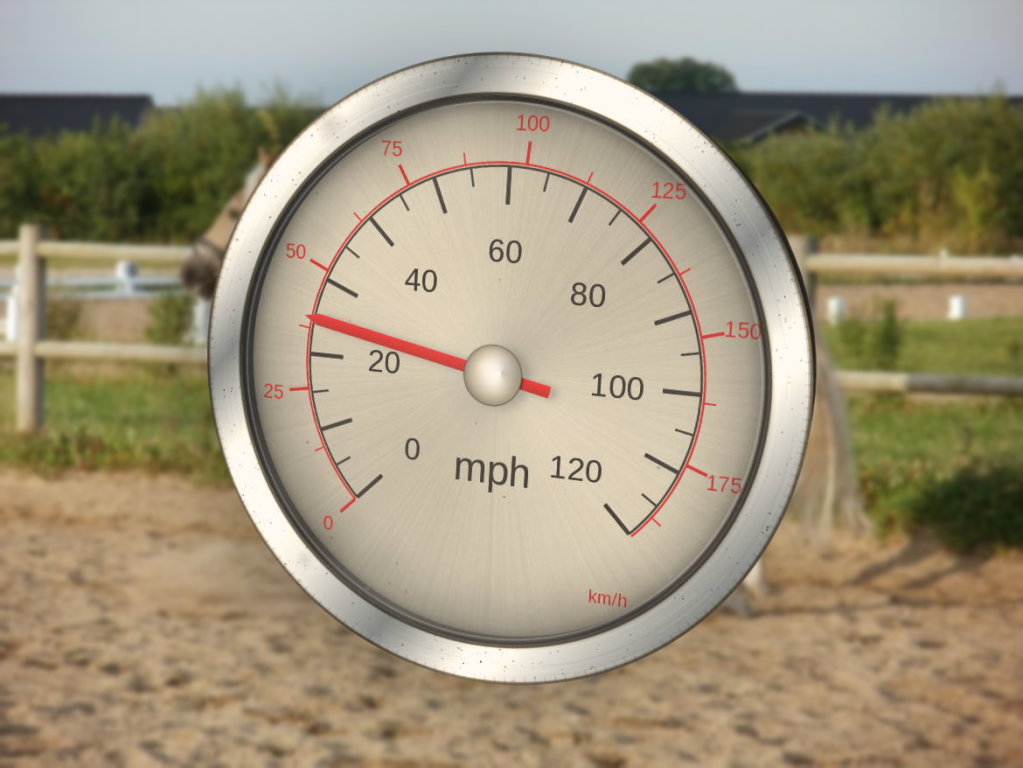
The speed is 25 mph
